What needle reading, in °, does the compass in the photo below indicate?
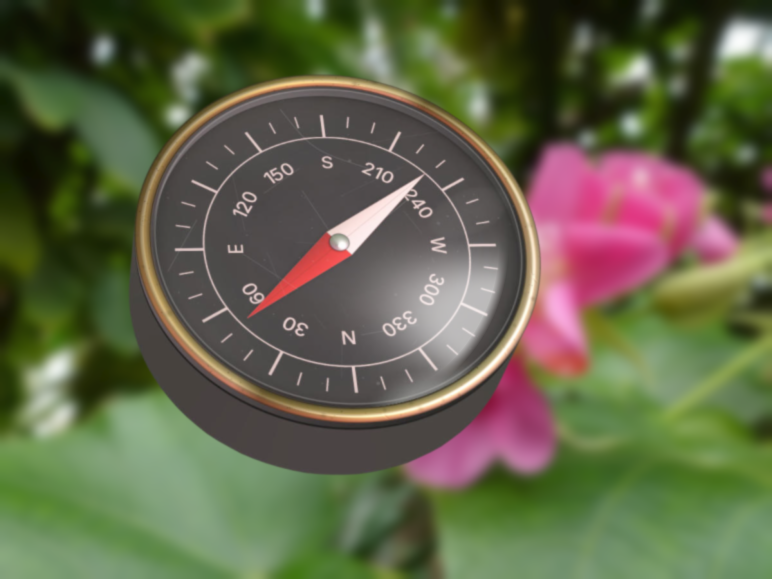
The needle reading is 50 °
